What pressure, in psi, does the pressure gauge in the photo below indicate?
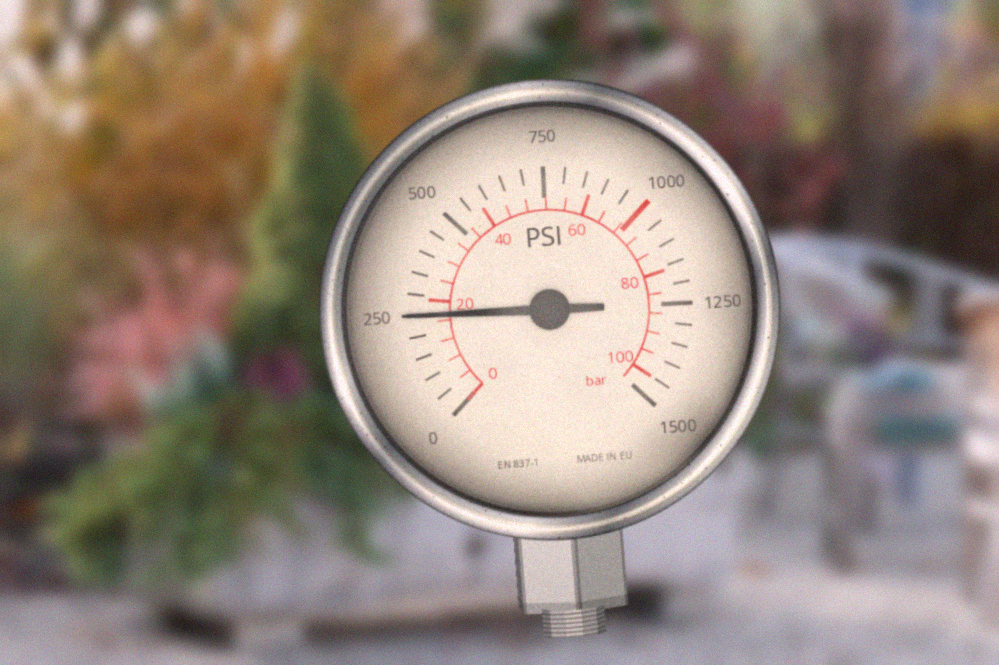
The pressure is 250 psi
